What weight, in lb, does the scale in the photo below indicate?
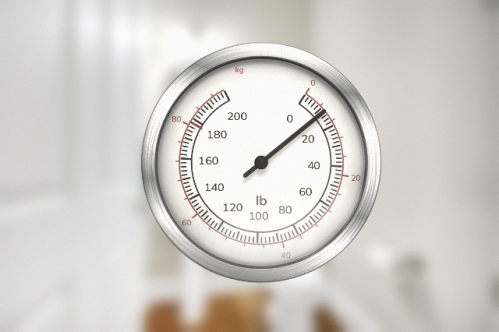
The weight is 12 lb
